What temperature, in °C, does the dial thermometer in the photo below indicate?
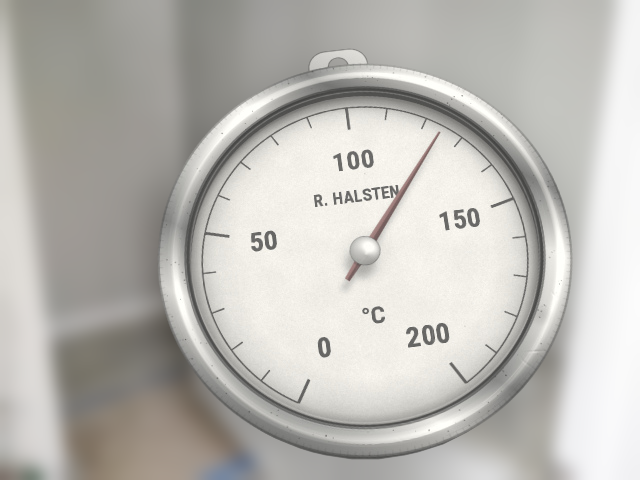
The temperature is 125 °C
